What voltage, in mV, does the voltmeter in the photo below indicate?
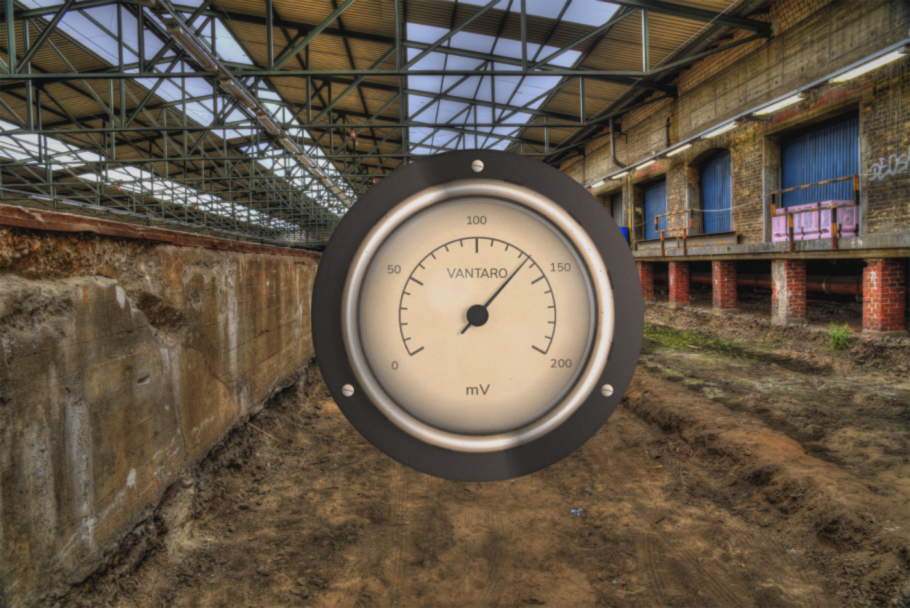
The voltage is 135 mV
